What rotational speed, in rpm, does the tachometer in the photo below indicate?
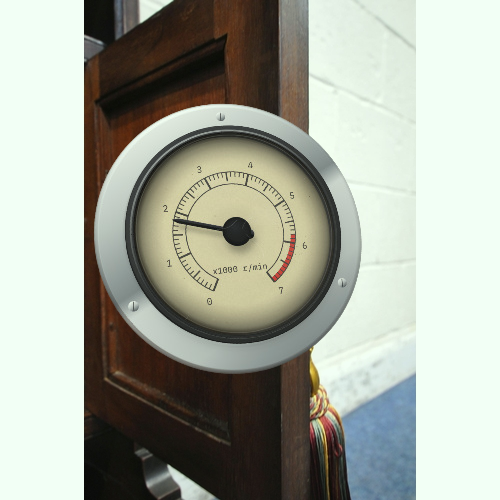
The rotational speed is 1800 rpm
